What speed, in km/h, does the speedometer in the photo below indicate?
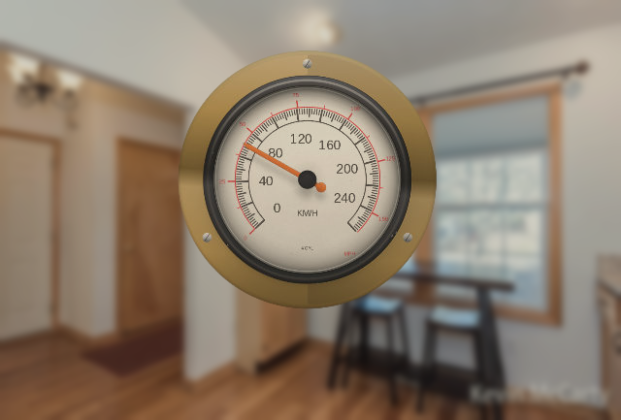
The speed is 70 km/h
